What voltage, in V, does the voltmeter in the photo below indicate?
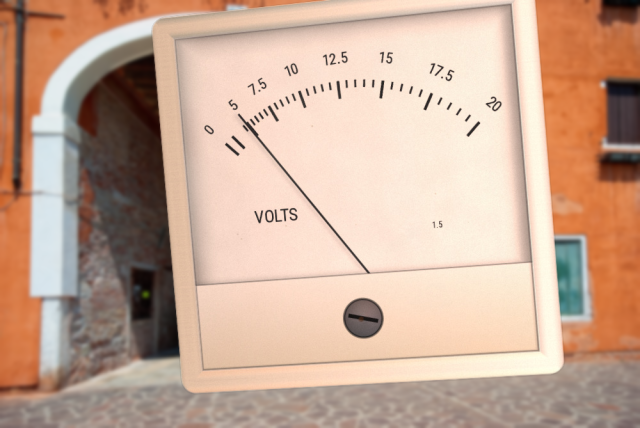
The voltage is 5 V
